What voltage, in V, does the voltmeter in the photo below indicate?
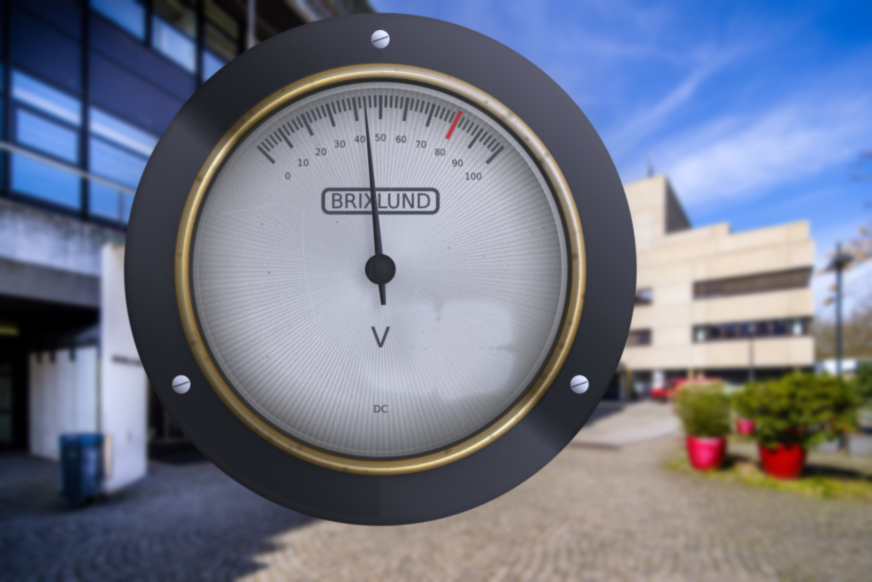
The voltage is 44 V
